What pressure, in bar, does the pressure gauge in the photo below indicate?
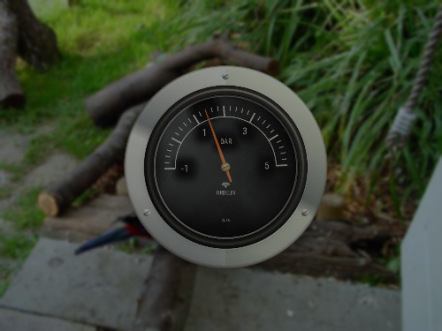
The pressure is 1.4 bar
